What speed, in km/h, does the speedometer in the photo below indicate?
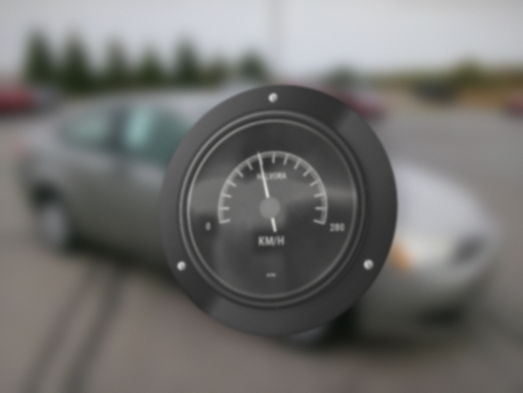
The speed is 120 km/h
